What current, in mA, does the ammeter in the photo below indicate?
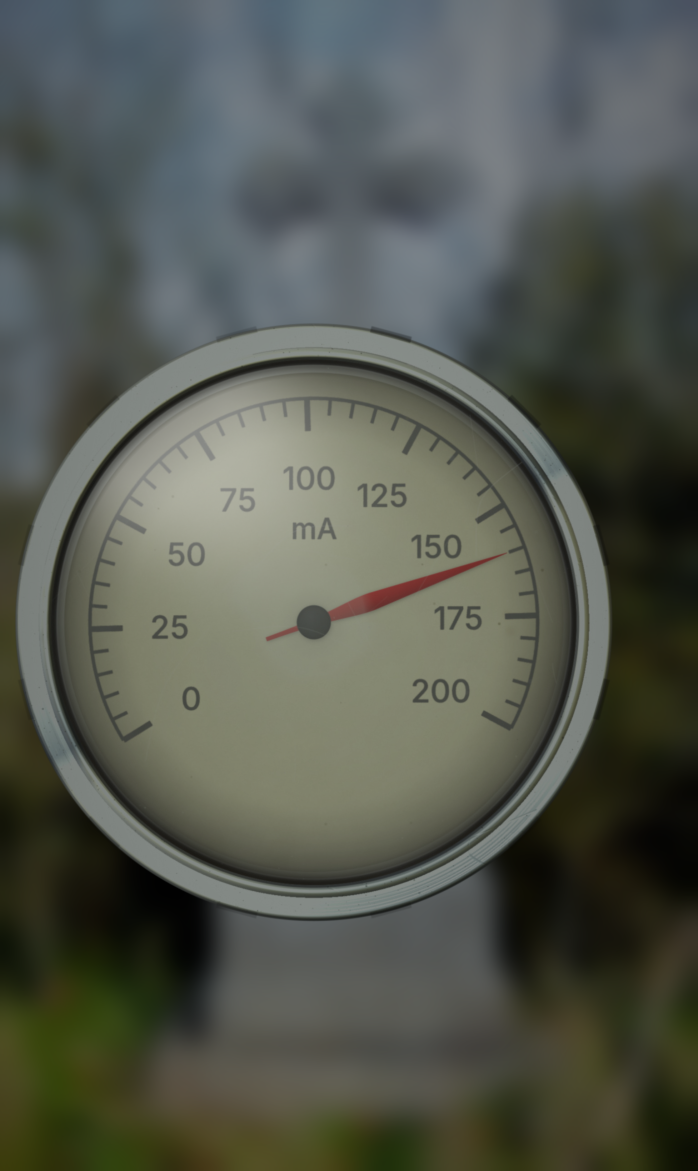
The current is 160 mA
